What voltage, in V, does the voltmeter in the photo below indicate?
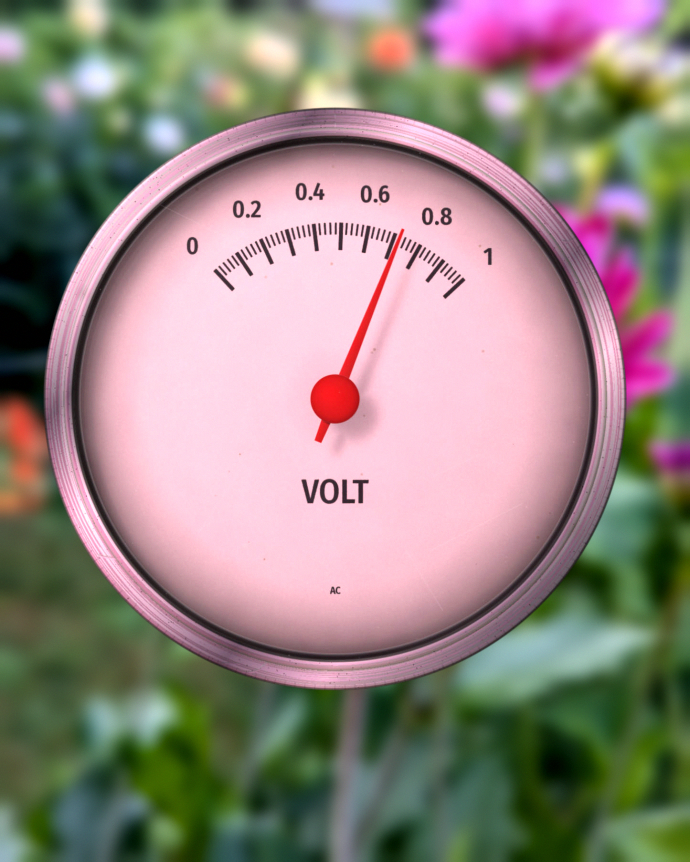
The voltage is 0.72 V
